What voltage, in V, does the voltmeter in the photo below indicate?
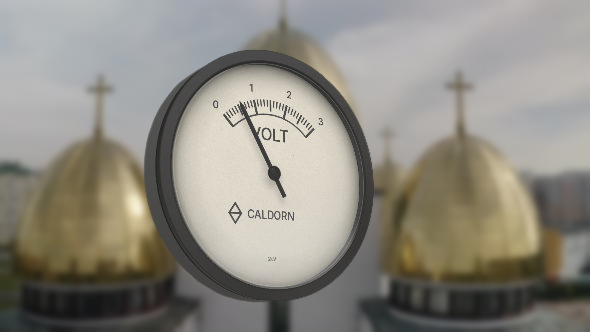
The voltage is 0.5 V
